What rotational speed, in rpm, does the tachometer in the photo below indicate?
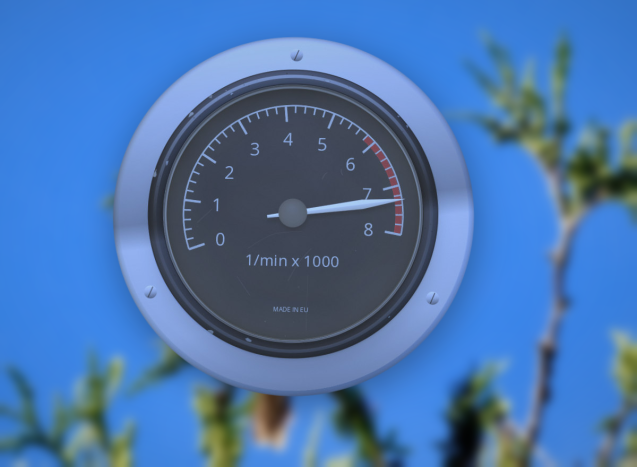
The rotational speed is 7300 rpm
